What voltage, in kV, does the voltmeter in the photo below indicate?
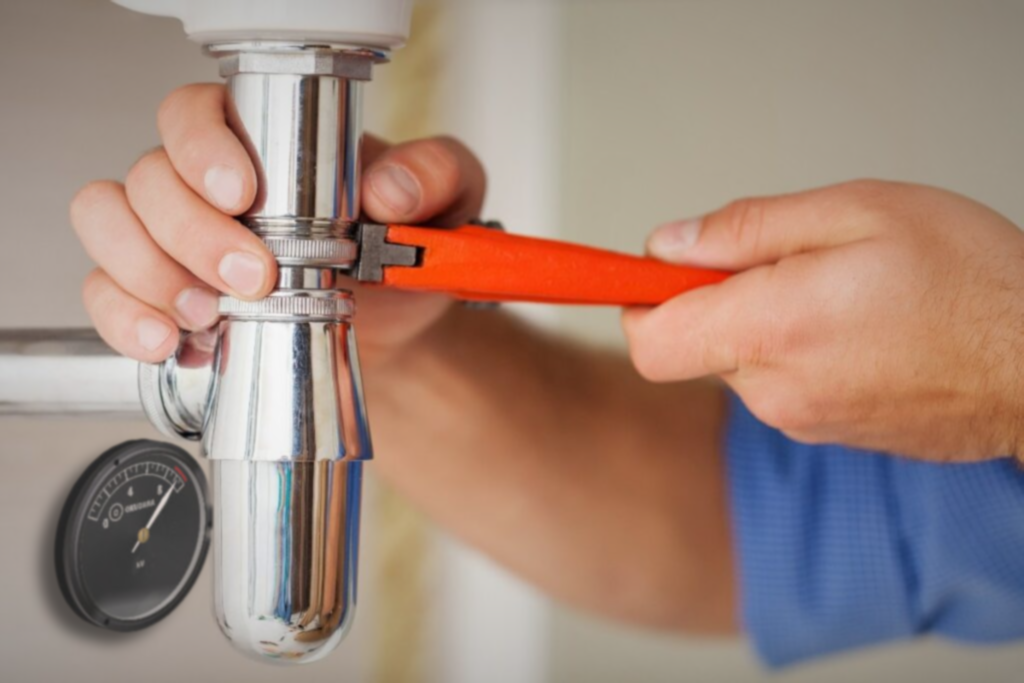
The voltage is 9 kV
